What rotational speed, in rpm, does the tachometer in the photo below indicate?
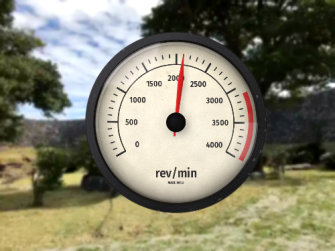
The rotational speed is 2100 rpm
